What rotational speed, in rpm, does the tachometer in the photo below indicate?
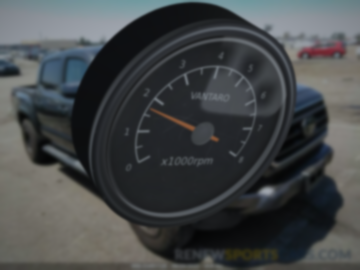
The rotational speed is 1750 rpm
